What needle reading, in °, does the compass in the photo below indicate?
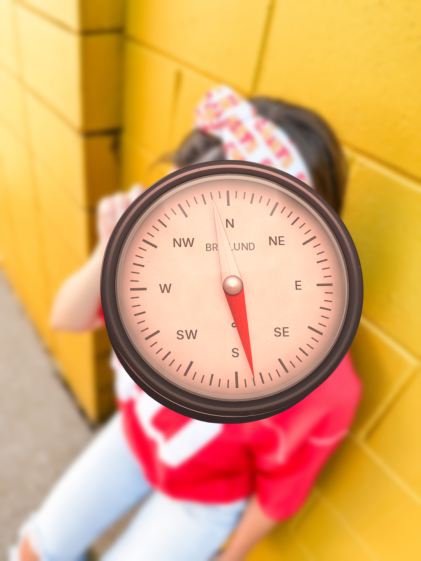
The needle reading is 170 °
